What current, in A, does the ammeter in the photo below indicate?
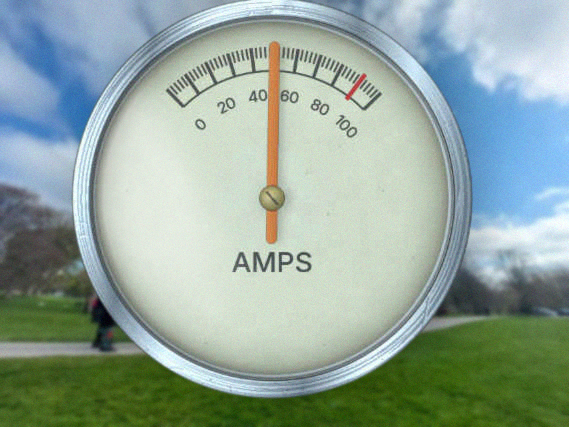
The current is 50 A
